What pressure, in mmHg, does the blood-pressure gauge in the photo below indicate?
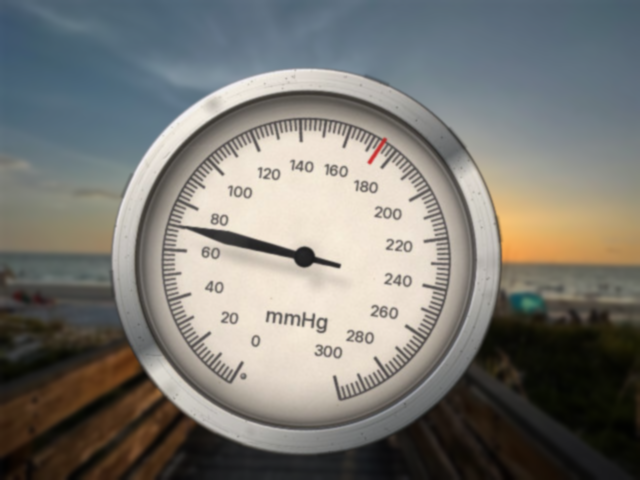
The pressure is 70 mmHg
